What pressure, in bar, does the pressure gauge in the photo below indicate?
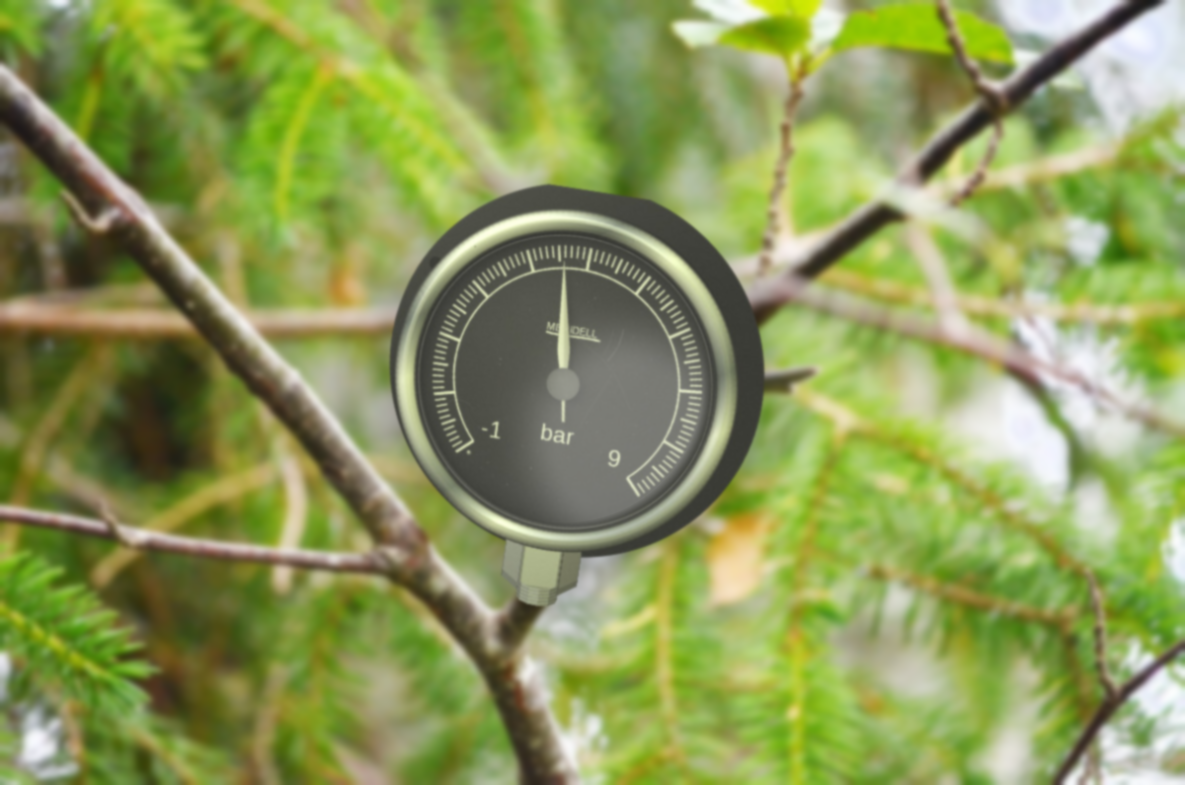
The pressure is 3.6 bar
